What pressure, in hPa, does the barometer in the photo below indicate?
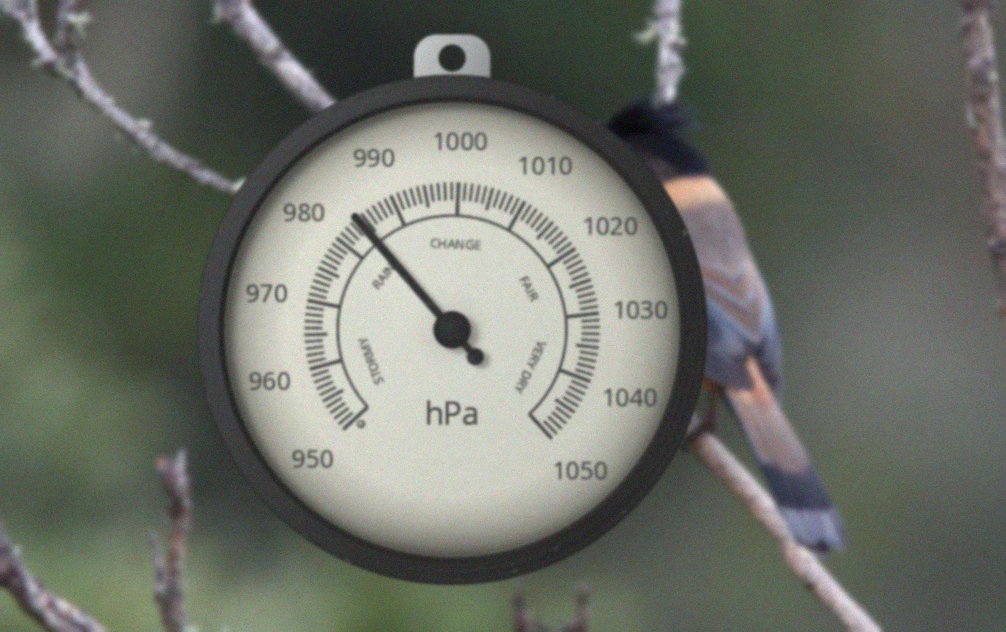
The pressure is 984 hPa
